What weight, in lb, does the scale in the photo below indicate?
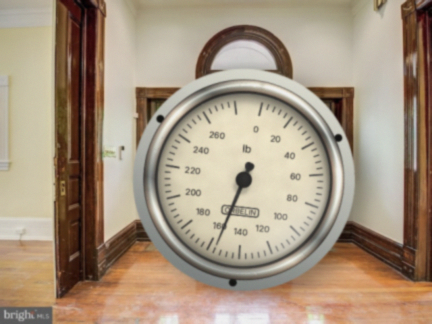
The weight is 156 lb
